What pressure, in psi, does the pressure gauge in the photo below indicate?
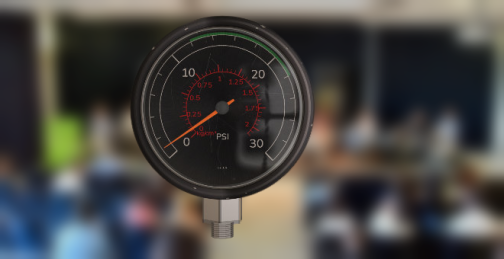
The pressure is 1 psi
